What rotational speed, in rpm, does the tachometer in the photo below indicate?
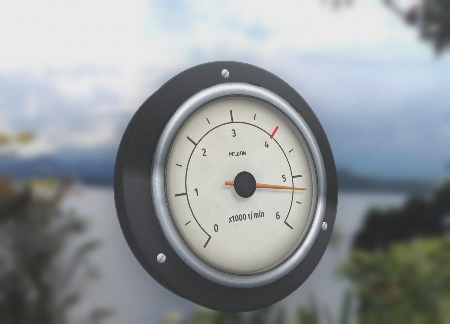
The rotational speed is 5250 rpm
